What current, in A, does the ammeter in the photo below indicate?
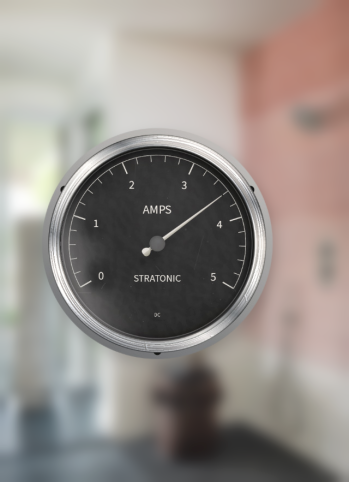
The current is 3.6 A
